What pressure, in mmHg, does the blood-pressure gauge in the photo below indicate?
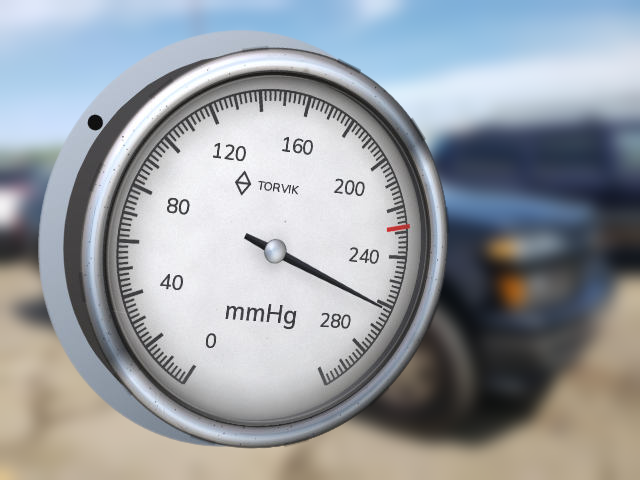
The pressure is 262 mmHg
